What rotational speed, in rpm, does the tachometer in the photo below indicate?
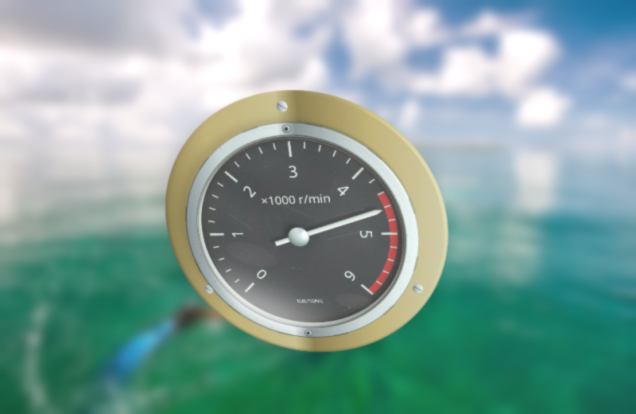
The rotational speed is 4600 rpm
